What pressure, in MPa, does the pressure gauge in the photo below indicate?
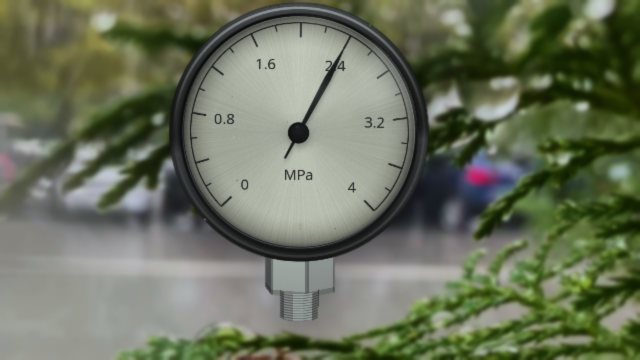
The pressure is 2.4 MPa
